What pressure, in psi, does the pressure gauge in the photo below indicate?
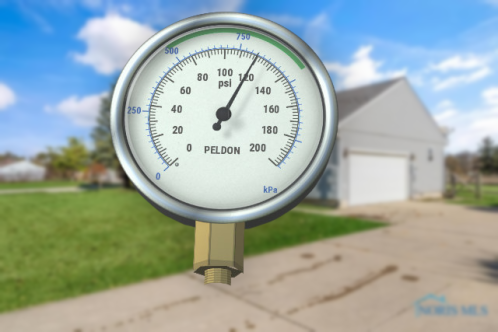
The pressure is 120 psi
